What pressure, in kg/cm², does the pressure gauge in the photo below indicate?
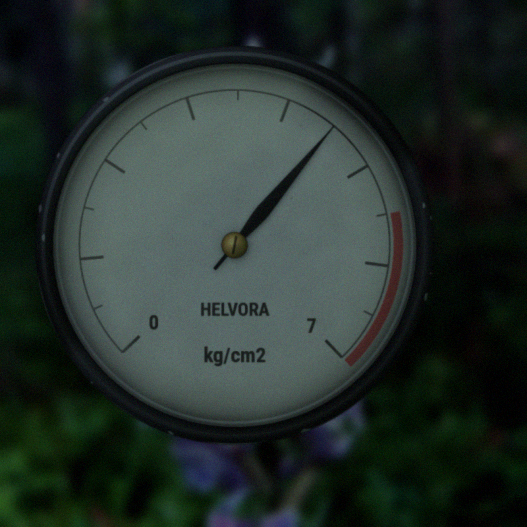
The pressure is 4.5 kg/cm²
